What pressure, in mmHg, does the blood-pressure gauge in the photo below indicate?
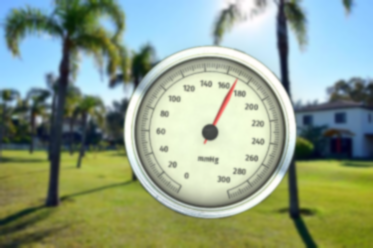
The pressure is 170 mmHg
